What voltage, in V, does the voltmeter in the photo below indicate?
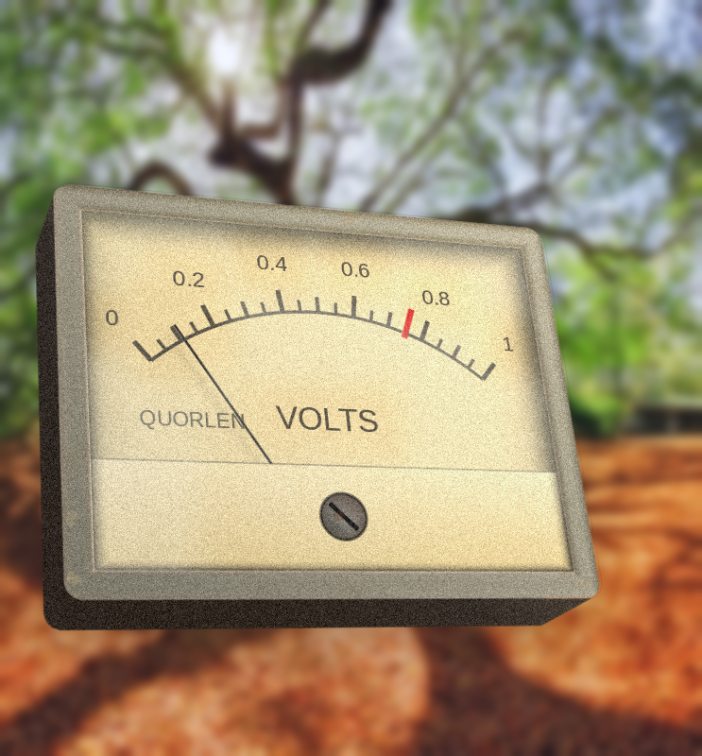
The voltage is 0.1 V
